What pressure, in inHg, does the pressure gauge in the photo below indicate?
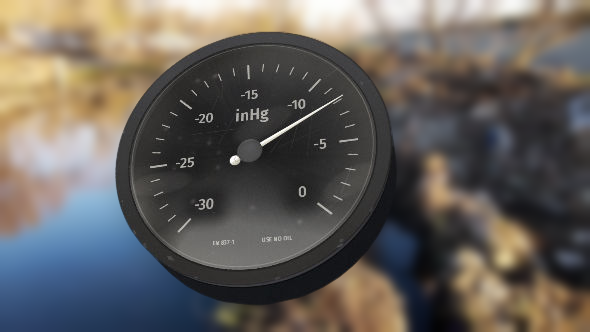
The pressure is -8 inHg
